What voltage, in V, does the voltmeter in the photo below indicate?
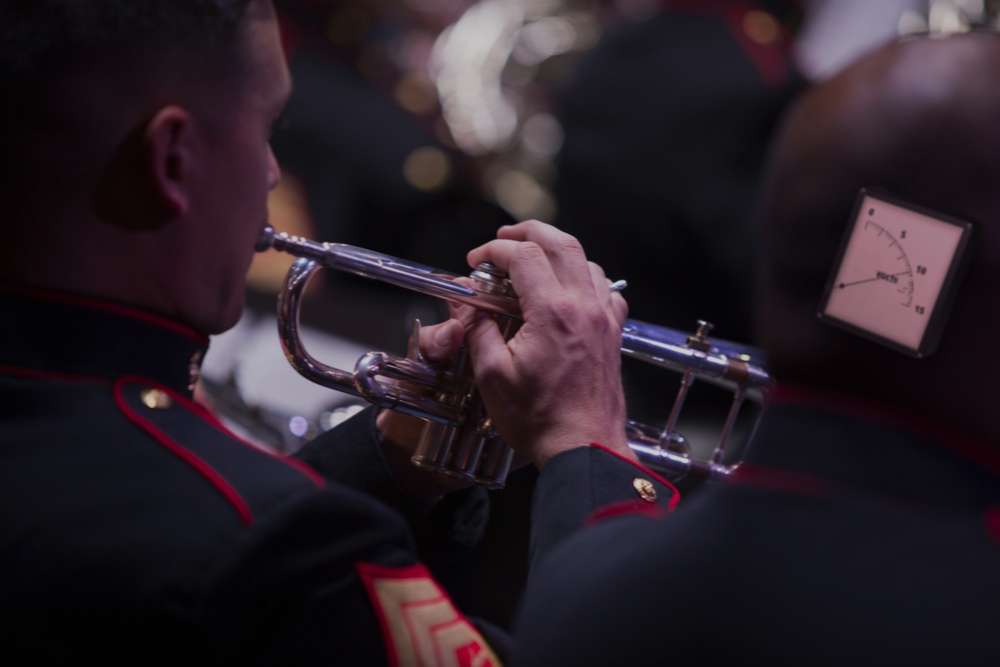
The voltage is 10 V
